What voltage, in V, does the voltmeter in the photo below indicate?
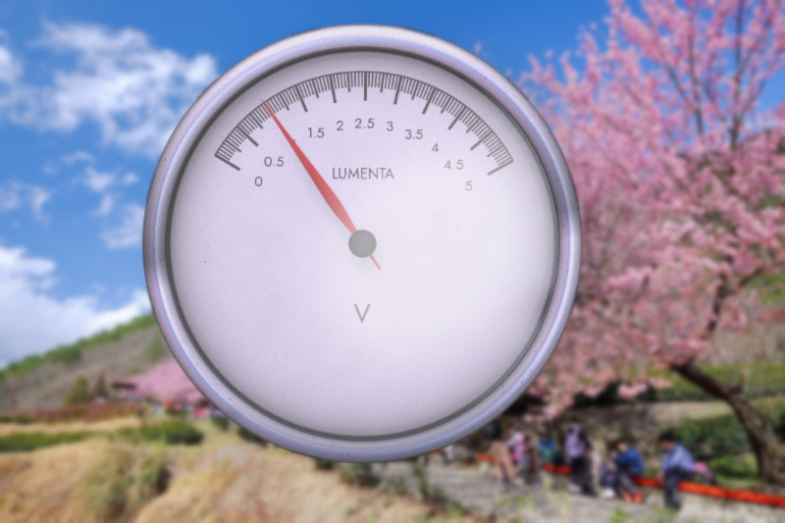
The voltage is 1 V
